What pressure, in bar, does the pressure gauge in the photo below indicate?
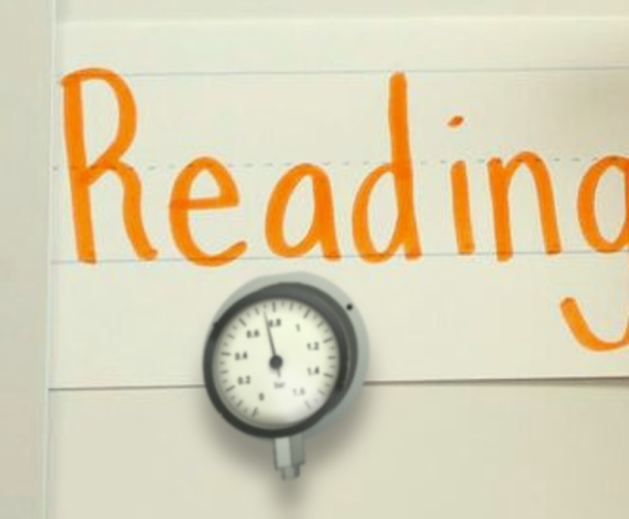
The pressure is 0.75 bar
